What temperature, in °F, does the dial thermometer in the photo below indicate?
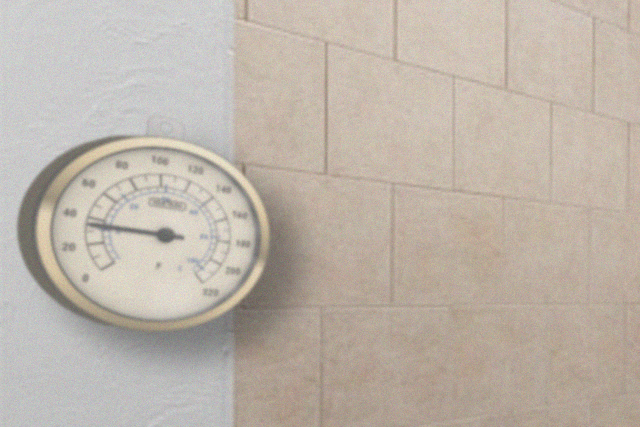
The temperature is 35 °F
